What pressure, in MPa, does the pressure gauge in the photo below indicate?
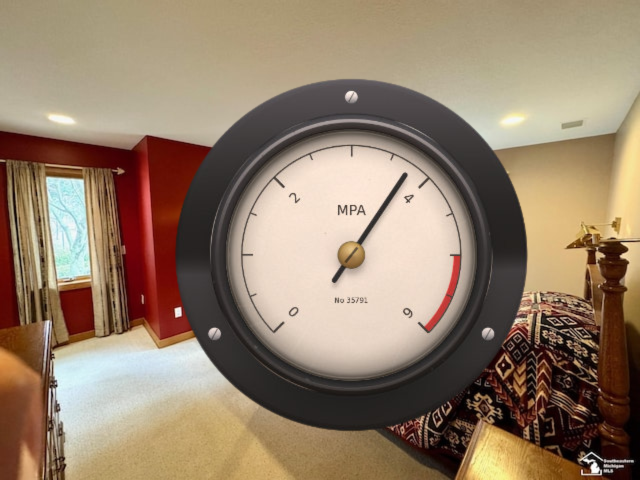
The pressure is 3.75 MPa
